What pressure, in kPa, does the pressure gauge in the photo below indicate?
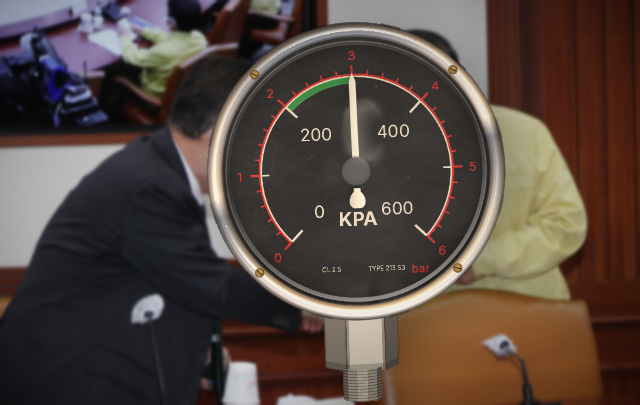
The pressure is 300 kPa
